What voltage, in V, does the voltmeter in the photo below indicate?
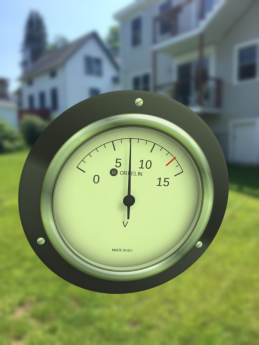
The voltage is 7 V
